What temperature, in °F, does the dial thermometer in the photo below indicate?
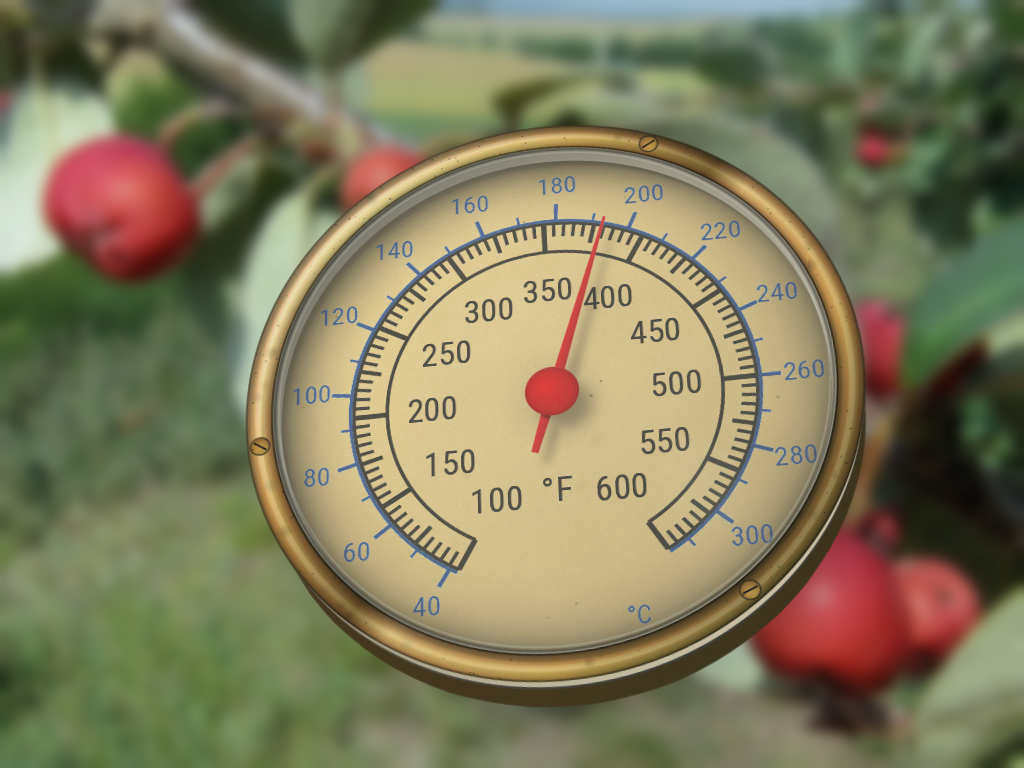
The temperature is 380 °F
